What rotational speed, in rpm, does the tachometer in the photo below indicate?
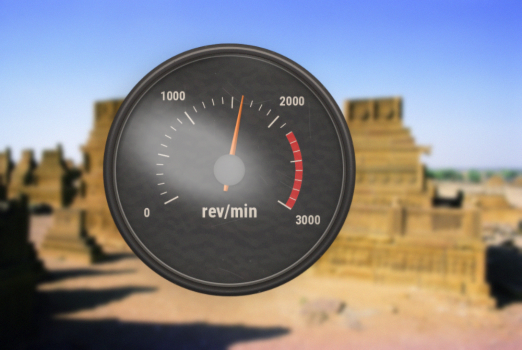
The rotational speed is 1600 rpm
